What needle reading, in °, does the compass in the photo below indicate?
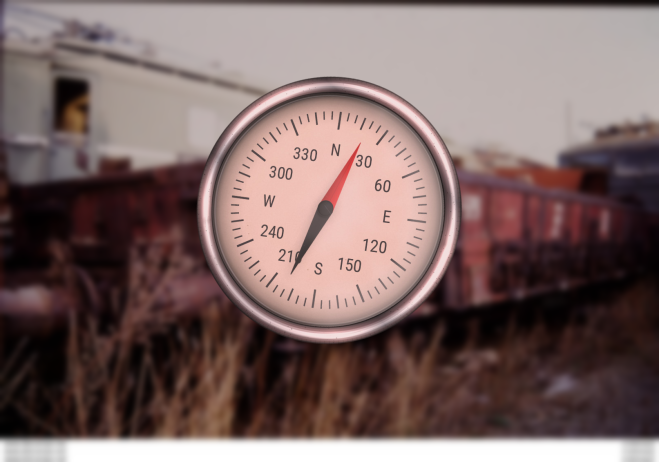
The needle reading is 20 °
